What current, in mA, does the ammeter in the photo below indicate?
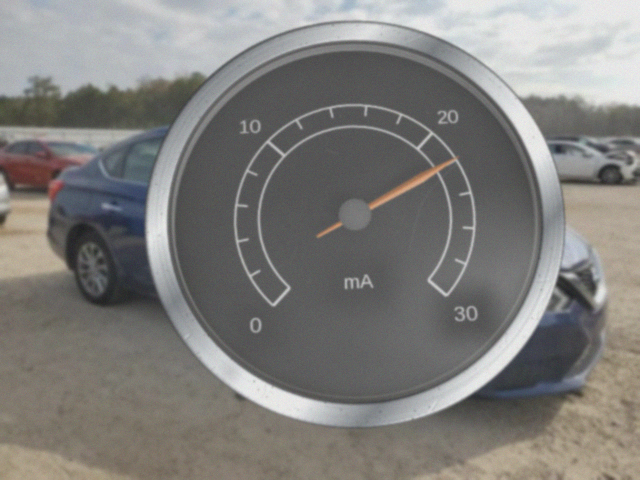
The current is 22 mA
